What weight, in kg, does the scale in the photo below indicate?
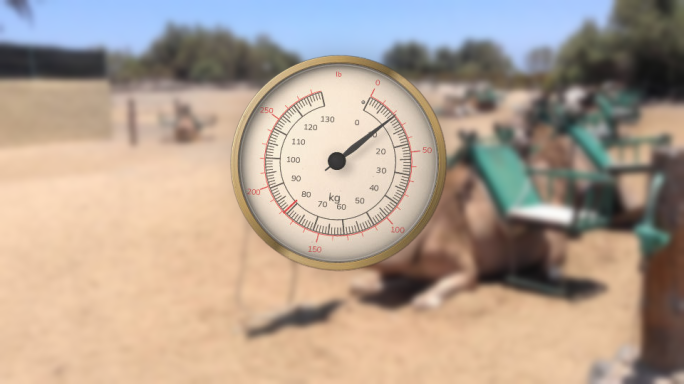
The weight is 10 kg
